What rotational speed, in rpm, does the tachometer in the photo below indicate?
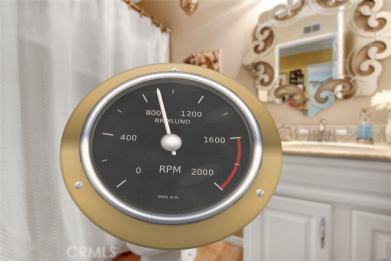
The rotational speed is 900 rpm
